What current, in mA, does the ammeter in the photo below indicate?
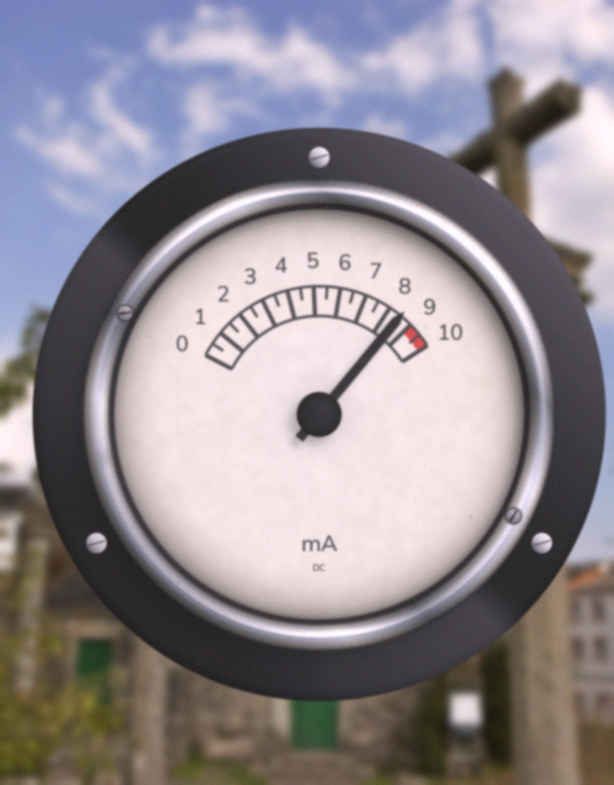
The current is 8.5 mA
